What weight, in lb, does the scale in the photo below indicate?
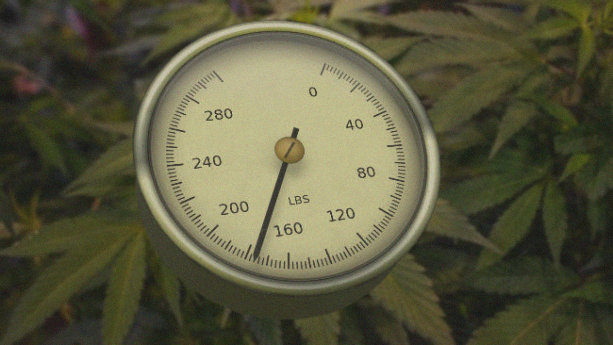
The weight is 176 lb
